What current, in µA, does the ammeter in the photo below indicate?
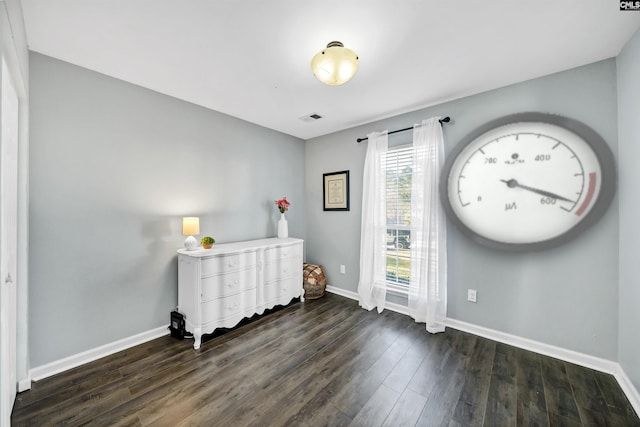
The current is 575 µA
